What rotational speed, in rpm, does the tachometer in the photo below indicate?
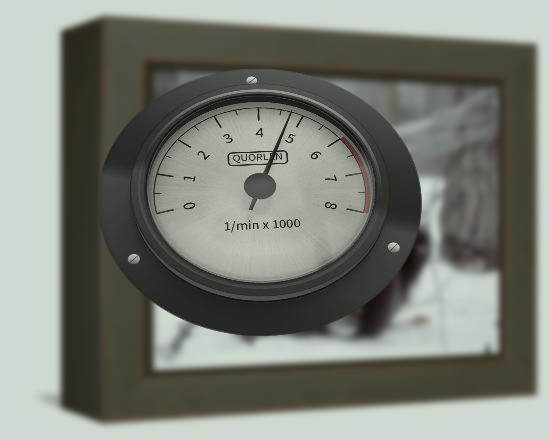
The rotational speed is 4750 rpm
